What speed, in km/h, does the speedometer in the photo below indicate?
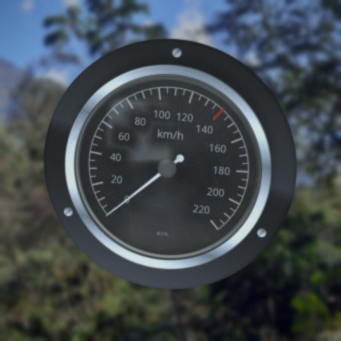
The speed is 0 km/h
